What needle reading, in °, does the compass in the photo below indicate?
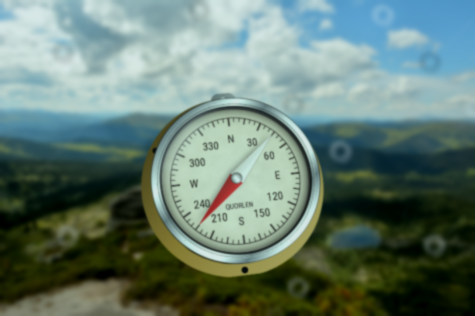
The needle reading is 225 °
